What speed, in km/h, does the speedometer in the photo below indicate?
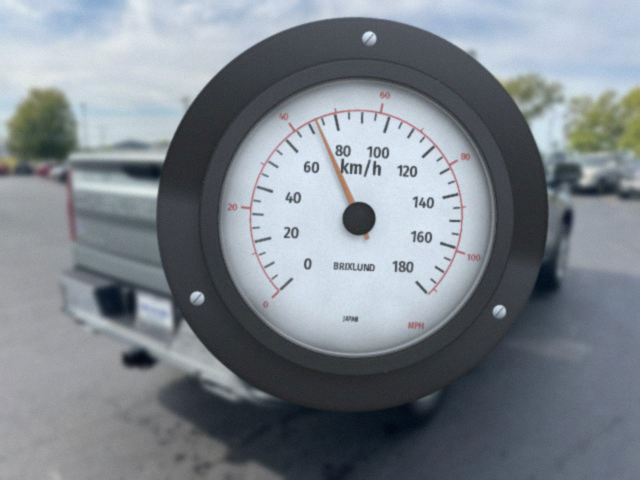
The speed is 72.5 km/h
